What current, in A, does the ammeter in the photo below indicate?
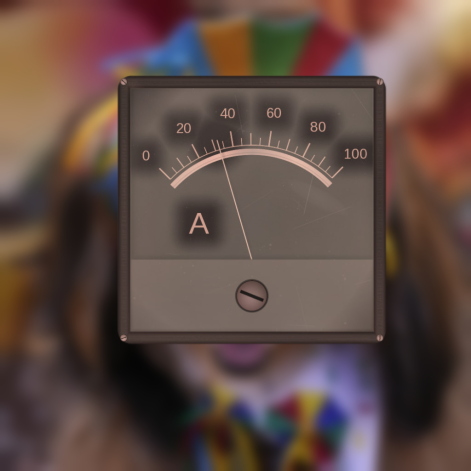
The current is 32.5 A
